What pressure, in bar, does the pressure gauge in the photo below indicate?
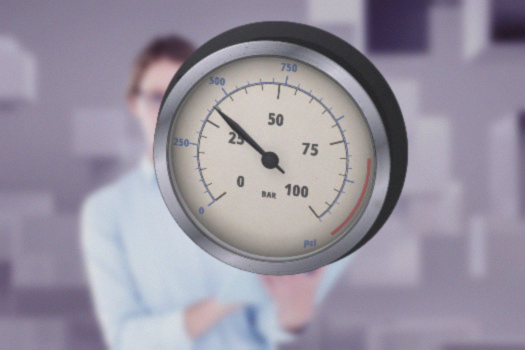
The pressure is 30 bar
